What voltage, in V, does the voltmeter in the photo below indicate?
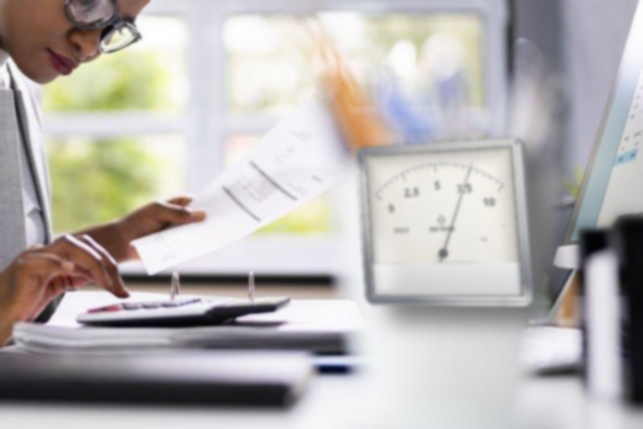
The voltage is 7.5 V
